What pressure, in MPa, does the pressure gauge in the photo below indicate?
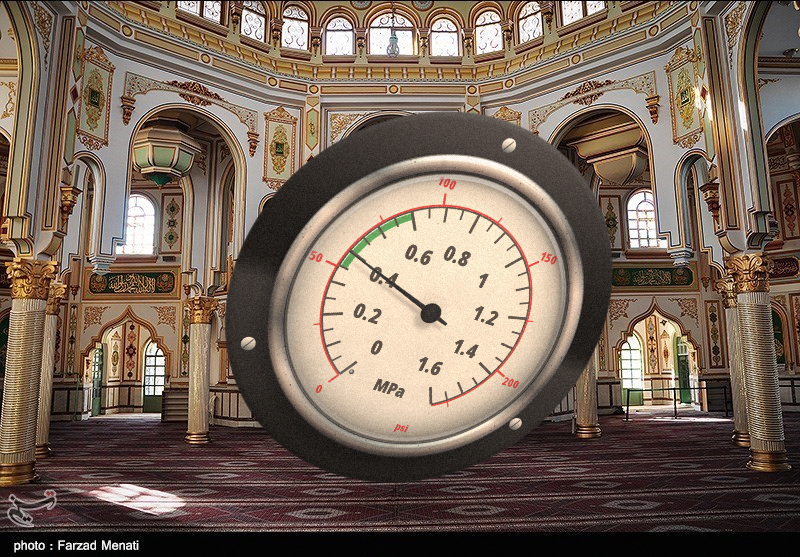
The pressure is 0.4 MPa
